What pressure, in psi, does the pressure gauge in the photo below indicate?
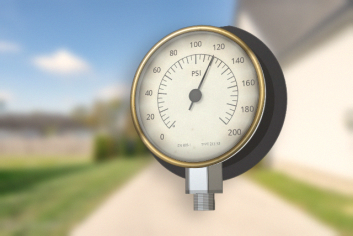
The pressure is 120 psi
